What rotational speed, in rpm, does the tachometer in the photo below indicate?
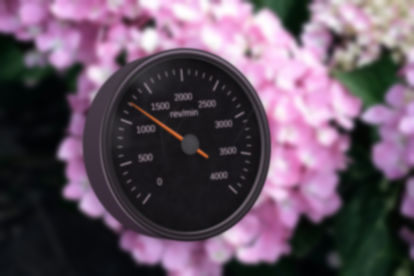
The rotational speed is 1200 rpm
